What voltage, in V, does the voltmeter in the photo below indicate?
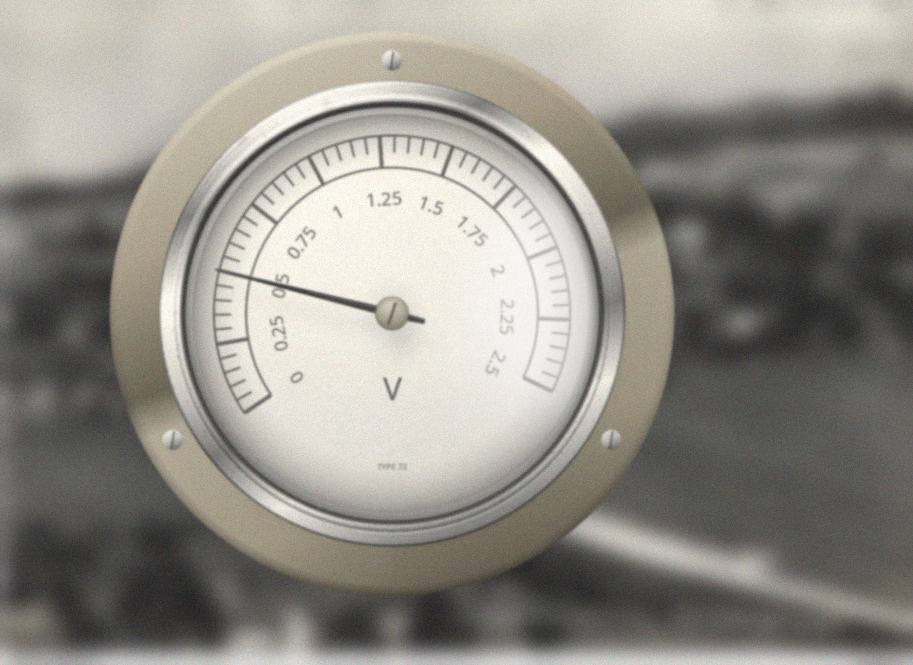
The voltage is 0.5 V
